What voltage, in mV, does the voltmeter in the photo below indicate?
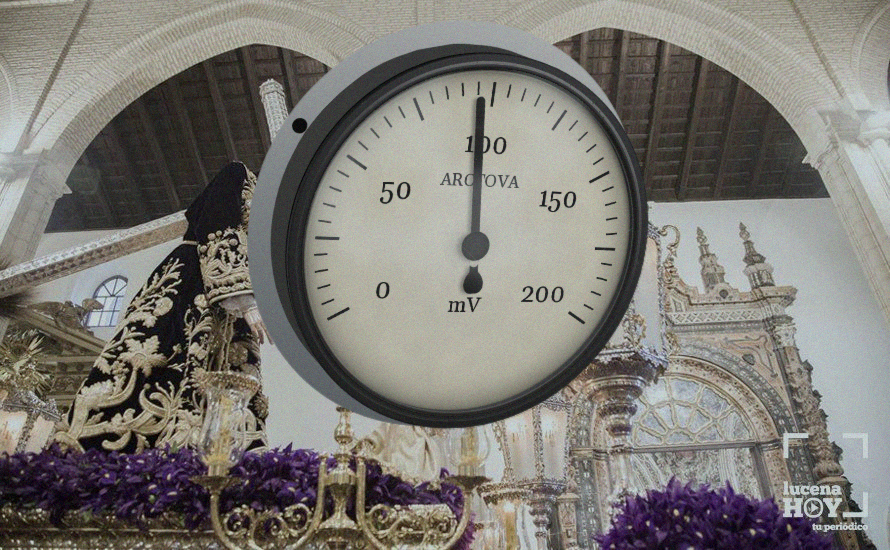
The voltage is 95 mV
